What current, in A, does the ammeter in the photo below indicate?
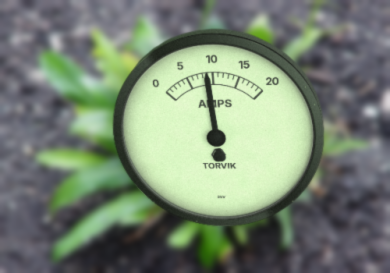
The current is 9 A
